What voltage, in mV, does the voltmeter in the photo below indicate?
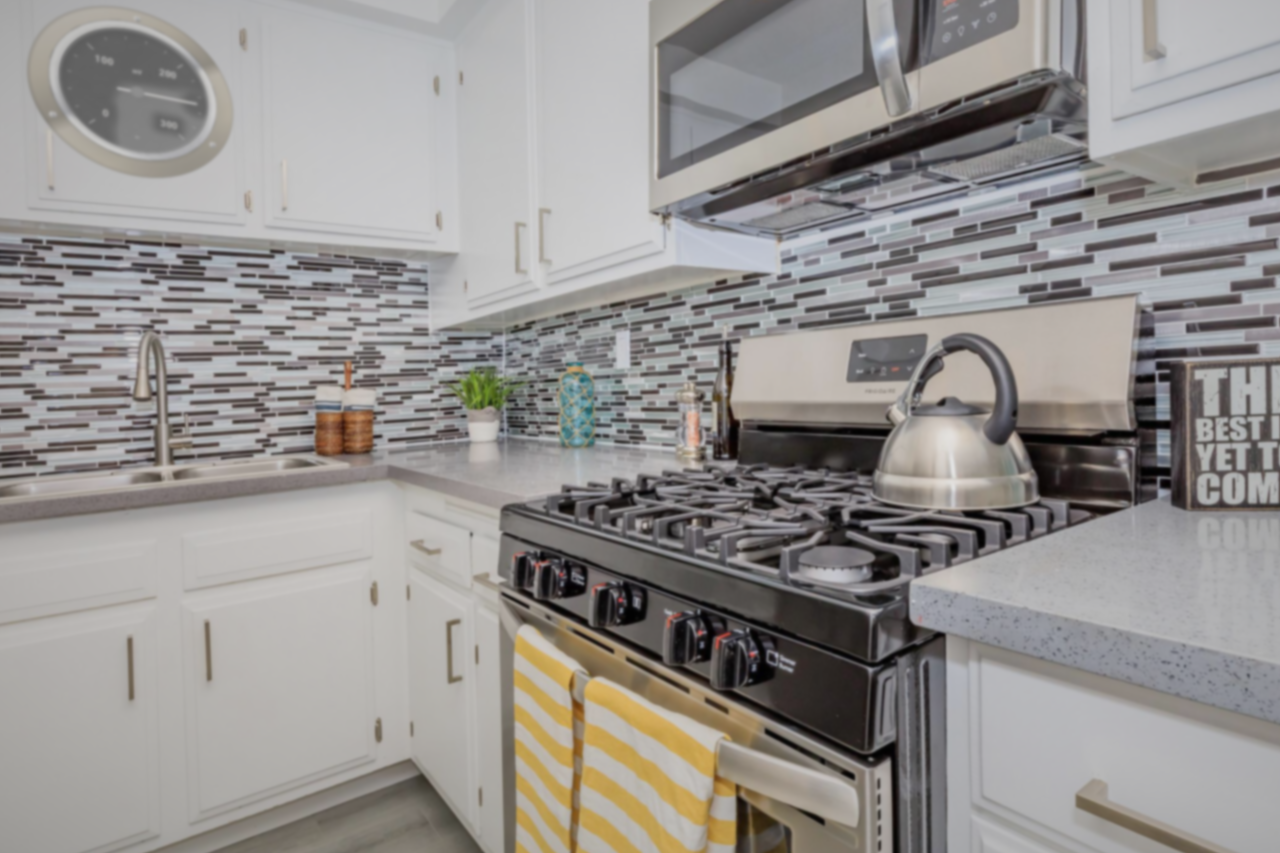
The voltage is 250 mV
